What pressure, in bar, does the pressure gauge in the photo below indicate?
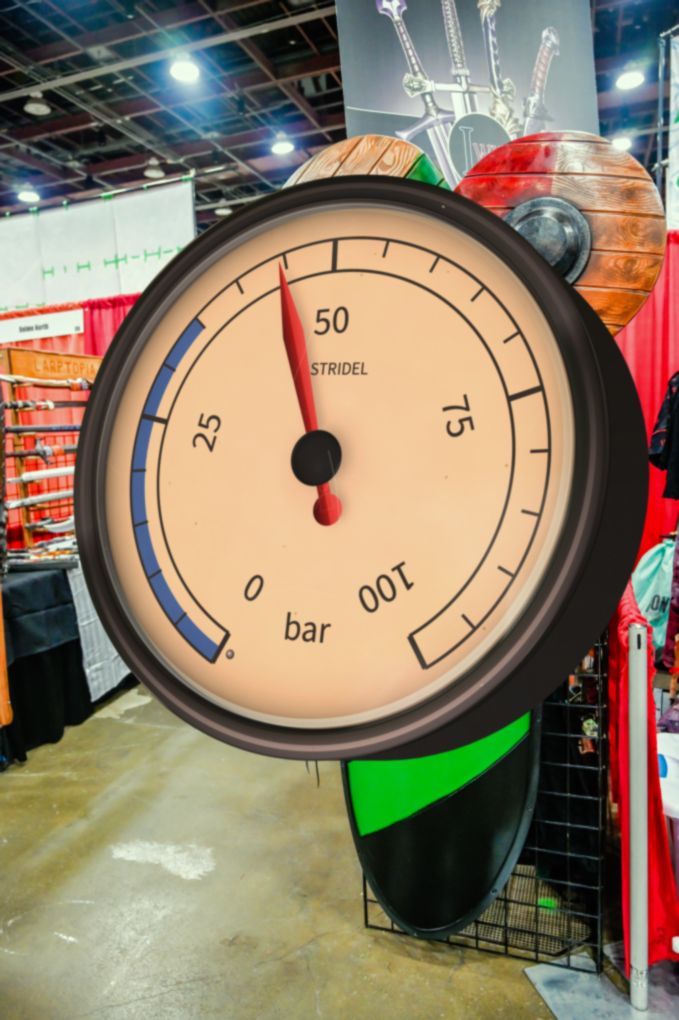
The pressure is 45 bar
